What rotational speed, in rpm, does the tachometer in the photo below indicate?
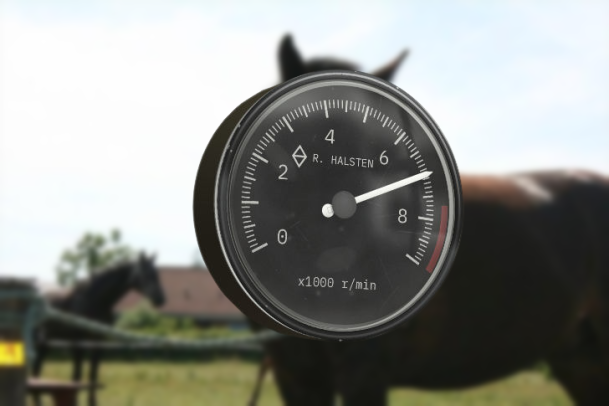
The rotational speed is 7000 rpm
